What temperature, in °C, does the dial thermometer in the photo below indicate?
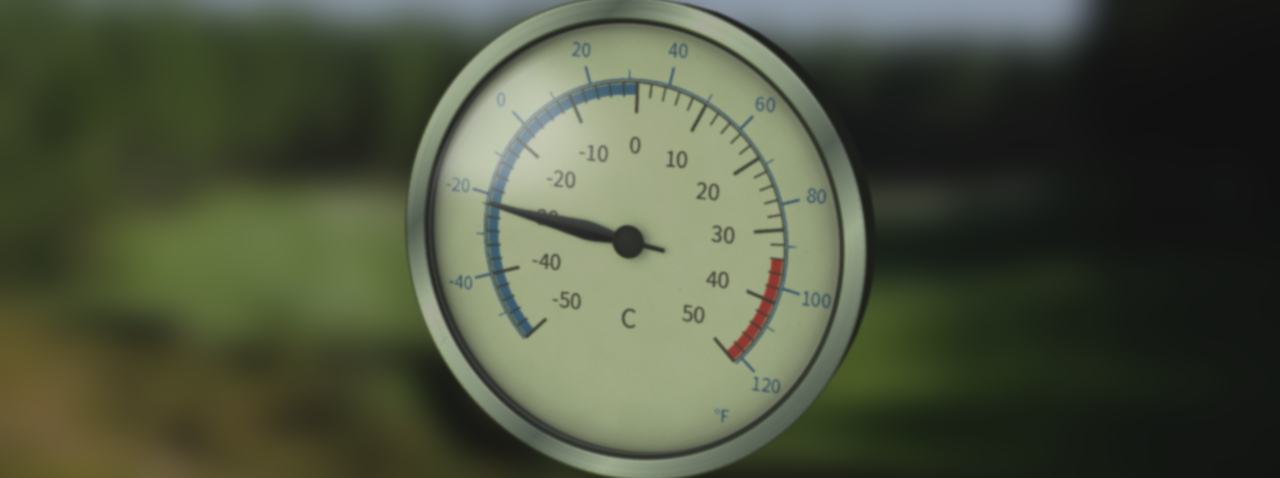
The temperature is -30 °C
